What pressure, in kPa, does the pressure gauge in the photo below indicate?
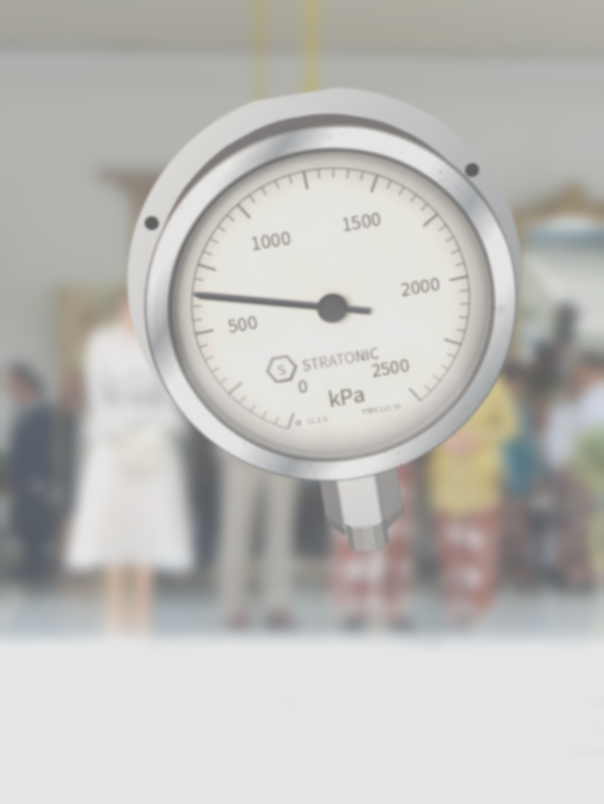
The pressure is 650 kPa
